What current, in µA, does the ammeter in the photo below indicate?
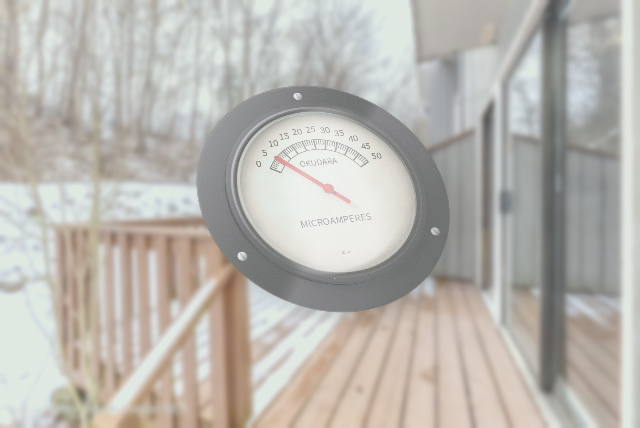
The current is 5 µA
